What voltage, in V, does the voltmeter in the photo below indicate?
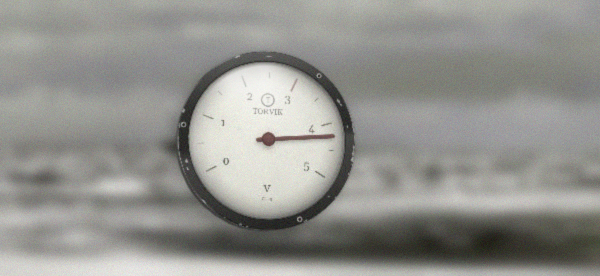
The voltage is 4.25 V
